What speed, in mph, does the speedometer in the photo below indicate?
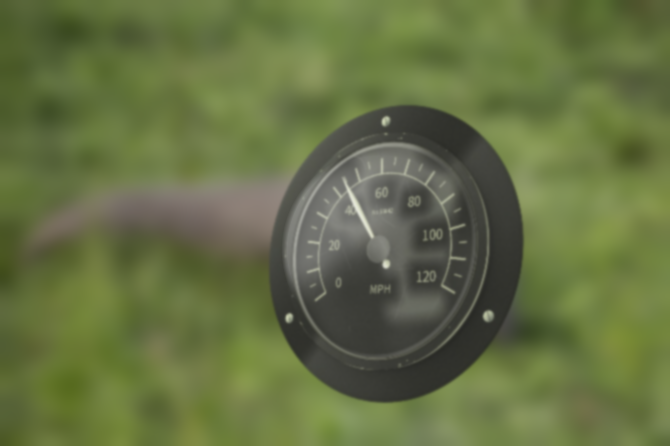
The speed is 45 mph
